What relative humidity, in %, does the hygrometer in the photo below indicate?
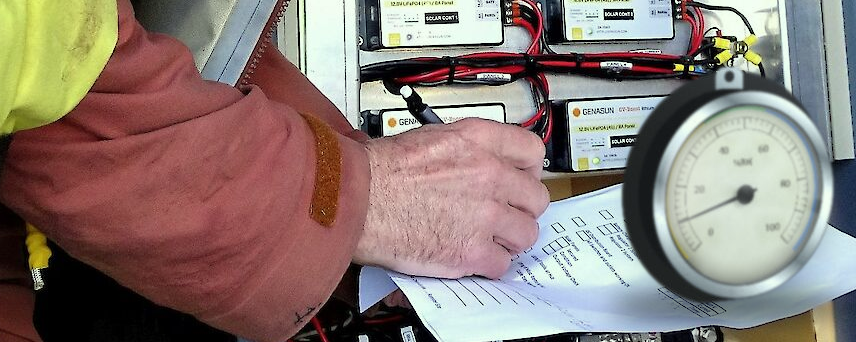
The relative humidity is 10 %
